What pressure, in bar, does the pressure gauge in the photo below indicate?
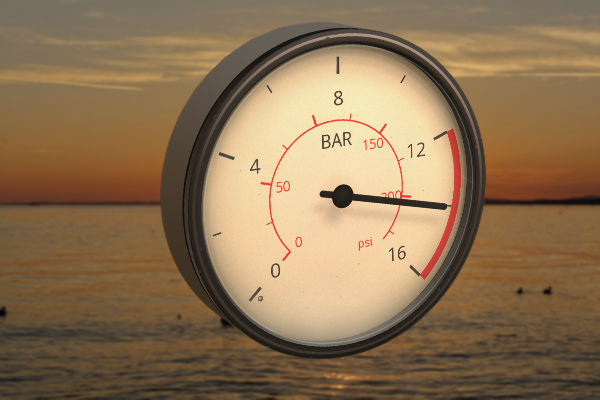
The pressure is 14 bar
